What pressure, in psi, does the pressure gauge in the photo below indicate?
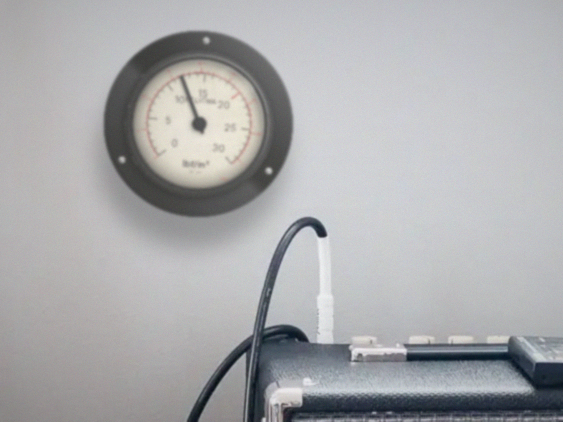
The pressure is 12 psi
